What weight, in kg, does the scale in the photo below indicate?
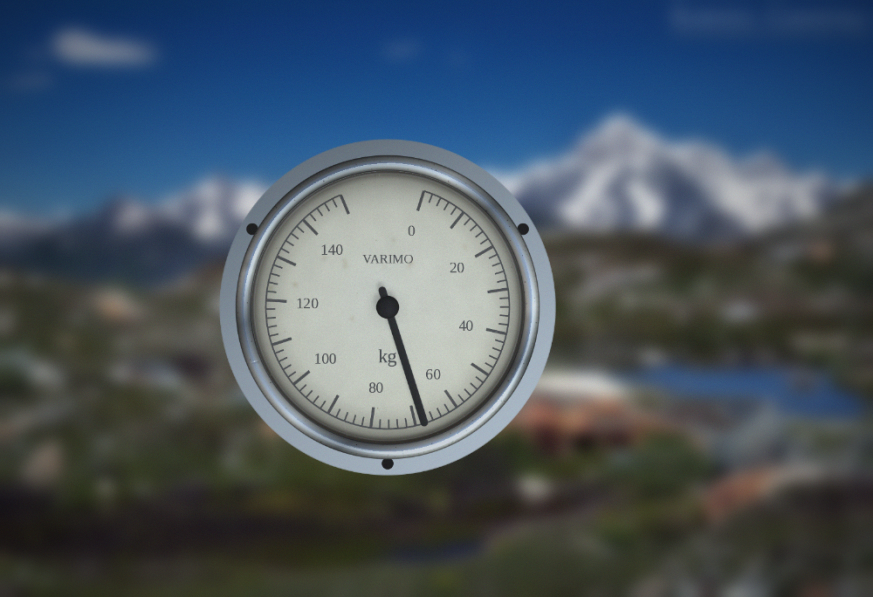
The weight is 68 kg
